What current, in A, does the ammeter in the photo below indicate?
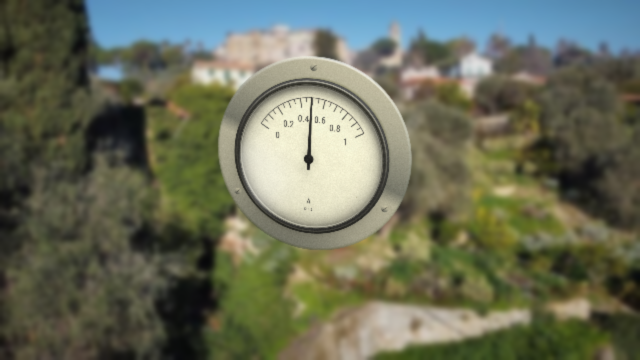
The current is 0.5 A
